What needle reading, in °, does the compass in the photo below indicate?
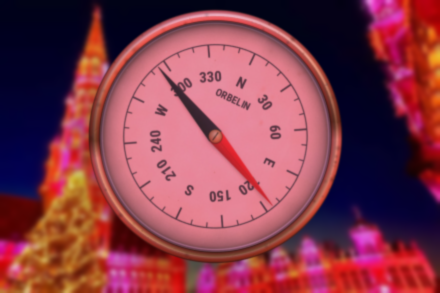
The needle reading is 115 °
